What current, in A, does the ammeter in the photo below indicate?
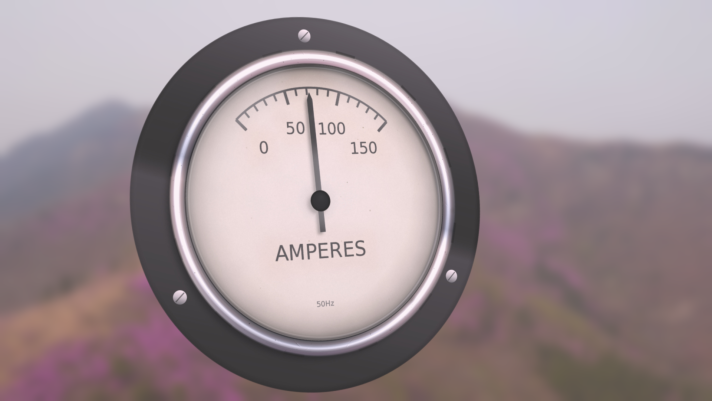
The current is 70 A
